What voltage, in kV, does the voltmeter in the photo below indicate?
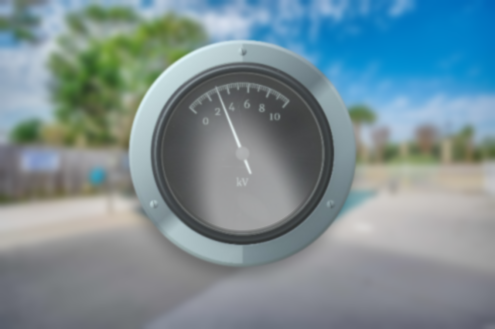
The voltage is 3 kV
